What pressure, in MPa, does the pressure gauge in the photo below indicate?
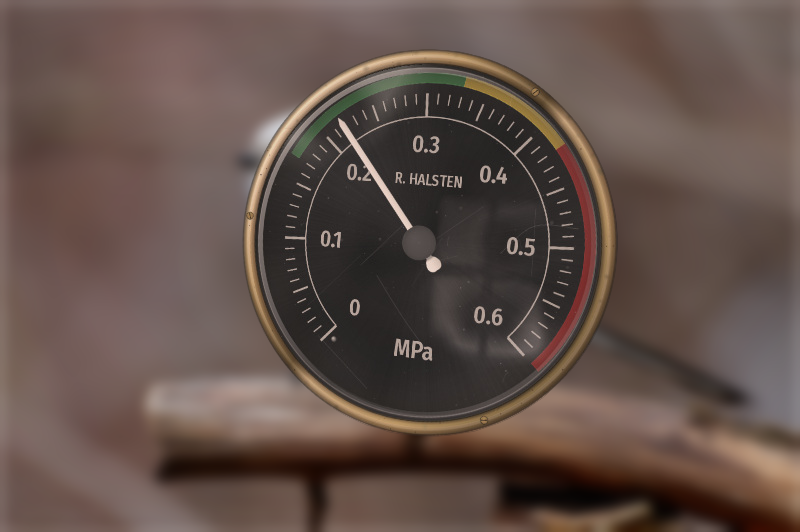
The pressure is 0.22 MPa
